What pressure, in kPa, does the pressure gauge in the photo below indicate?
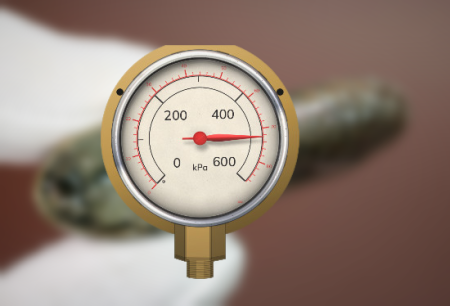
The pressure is 500 kPa
